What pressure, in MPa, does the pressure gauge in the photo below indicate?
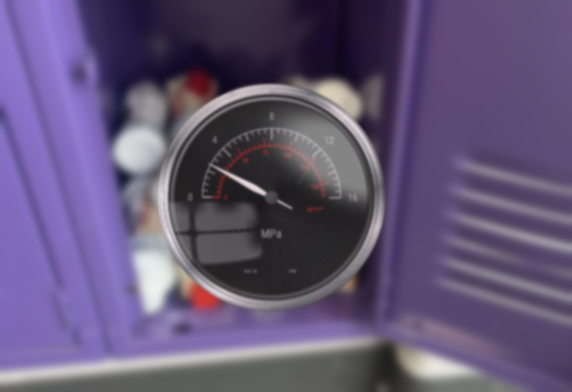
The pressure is 2.5 MPa
